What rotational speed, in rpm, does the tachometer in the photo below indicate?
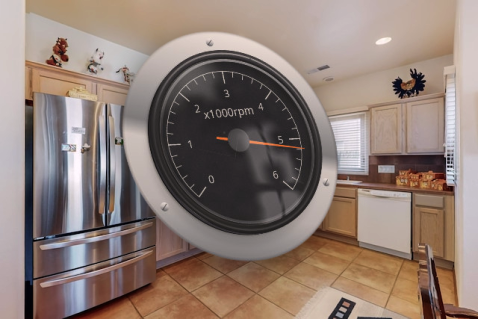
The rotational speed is 5200 rpm
